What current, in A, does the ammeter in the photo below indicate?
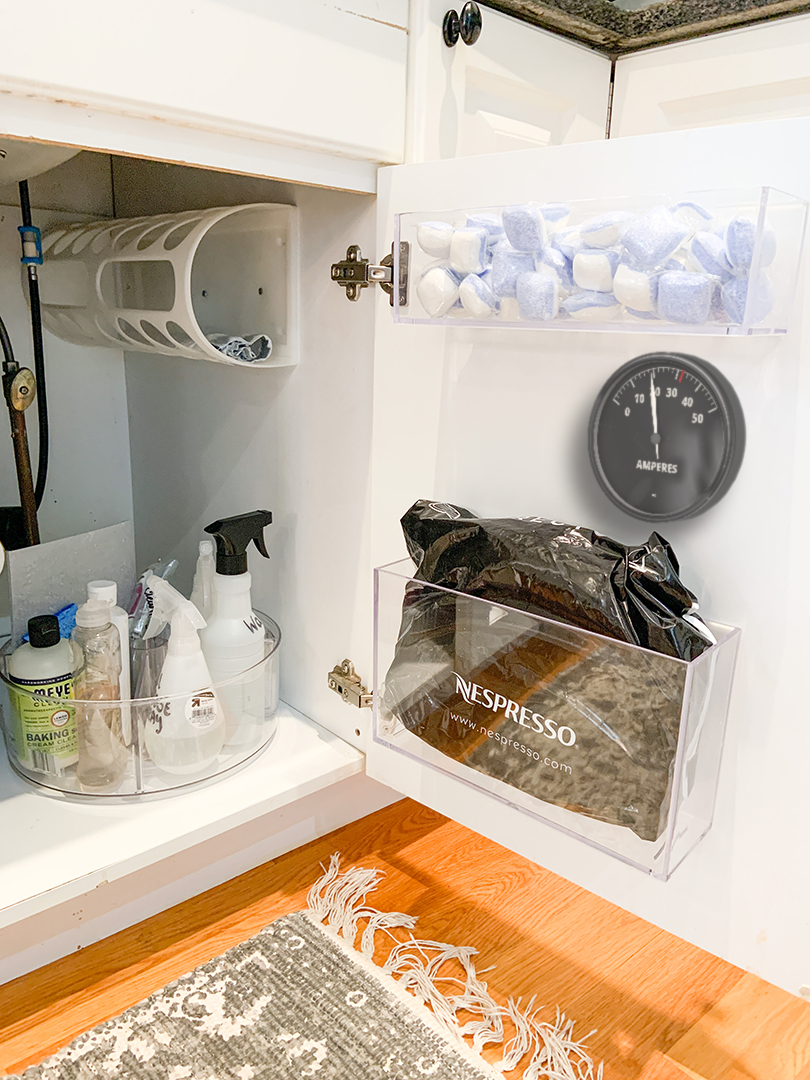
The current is 20 A
